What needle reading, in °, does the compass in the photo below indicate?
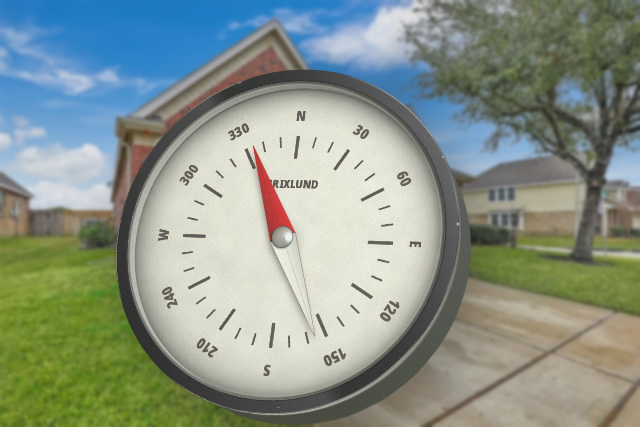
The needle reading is 335 °
